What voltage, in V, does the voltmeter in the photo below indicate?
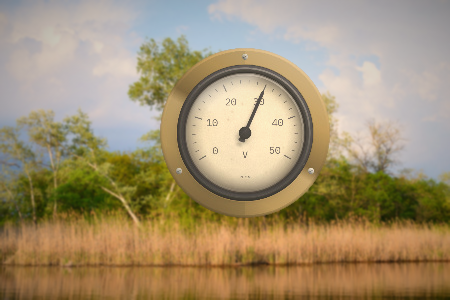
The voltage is 30 V
